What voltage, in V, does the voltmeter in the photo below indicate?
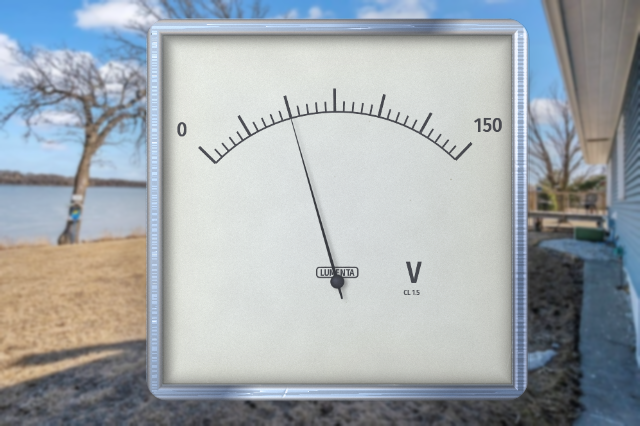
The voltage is 50 V
